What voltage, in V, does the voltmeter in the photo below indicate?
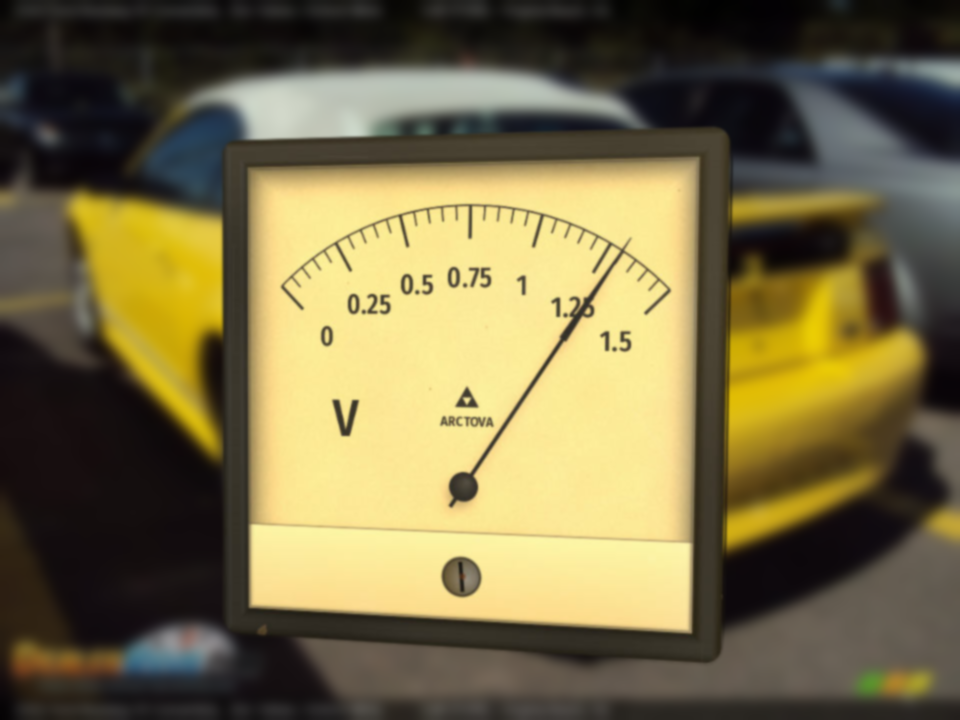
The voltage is 1.3 V
